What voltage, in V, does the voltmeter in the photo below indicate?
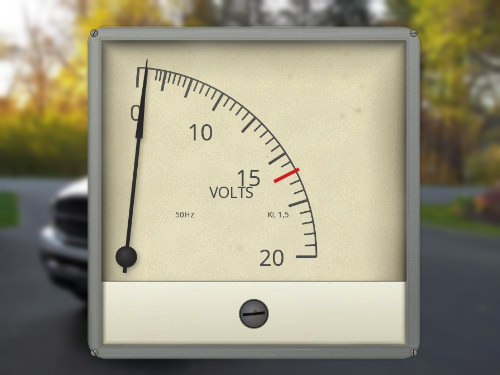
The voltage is 2.5 V
